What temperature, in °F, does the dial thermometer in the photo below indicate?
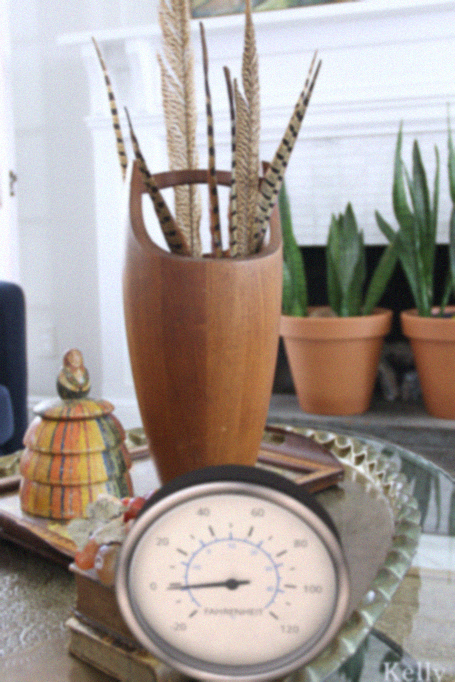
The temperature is 0 °F
